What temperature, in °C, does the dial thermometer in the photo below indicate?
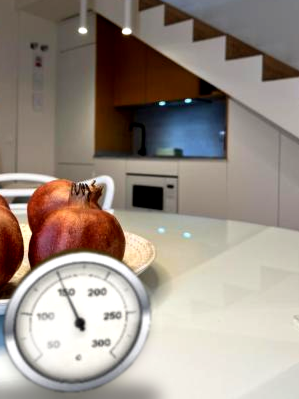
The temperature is 150 °C
